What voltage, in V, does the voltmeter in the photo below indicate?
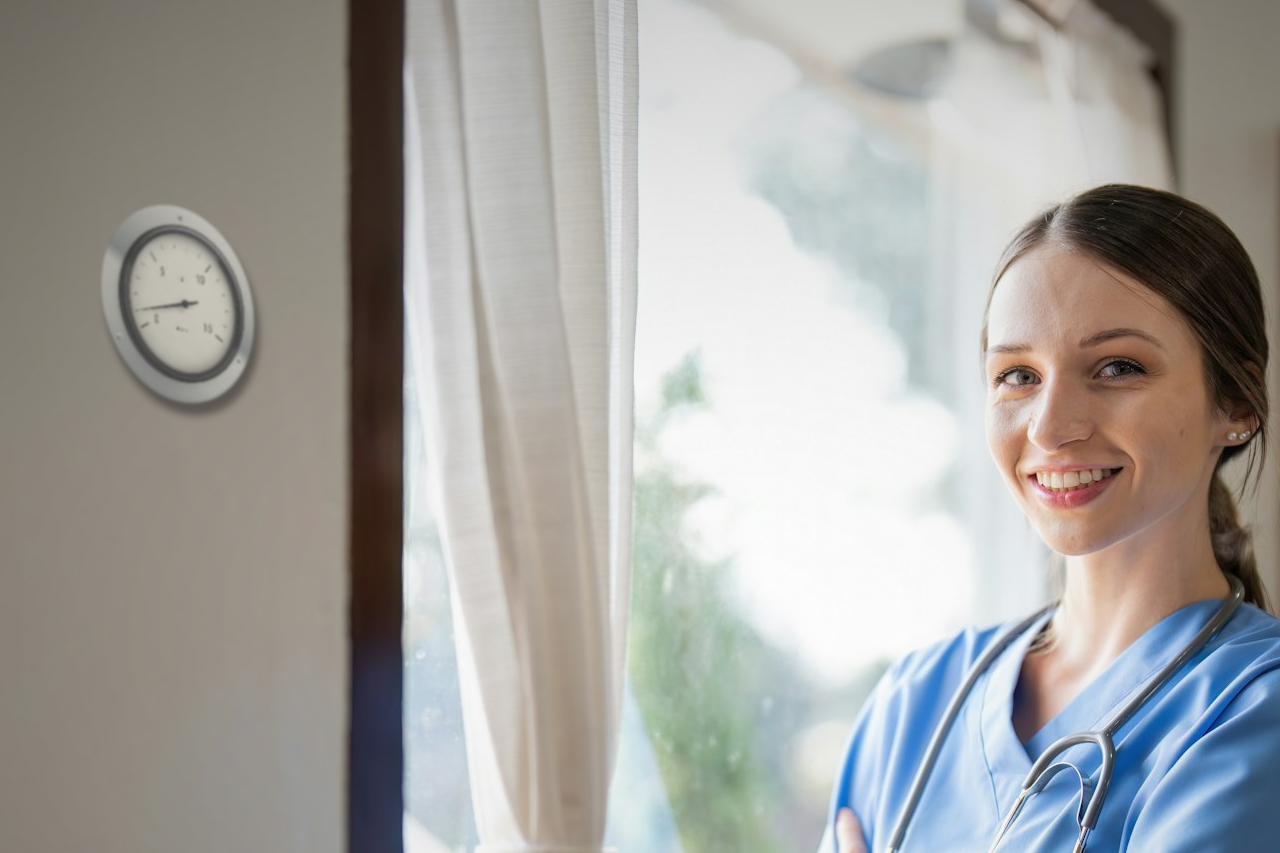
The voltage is 1 V
